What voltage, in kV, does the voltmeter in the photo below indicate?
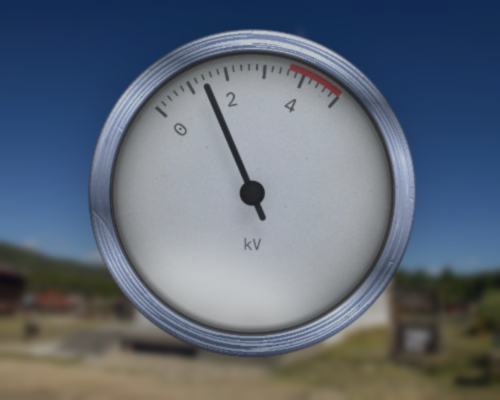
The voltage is 1.4 kV
